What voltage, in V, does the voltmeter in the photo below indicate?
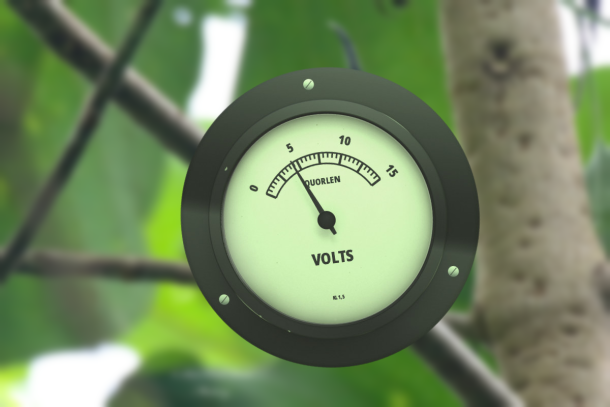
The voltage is 4.5 V
